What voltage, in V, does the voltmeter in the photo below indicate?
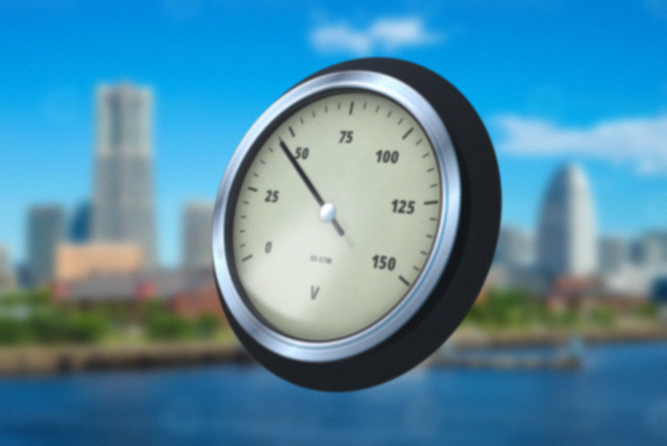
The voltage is 45 V
